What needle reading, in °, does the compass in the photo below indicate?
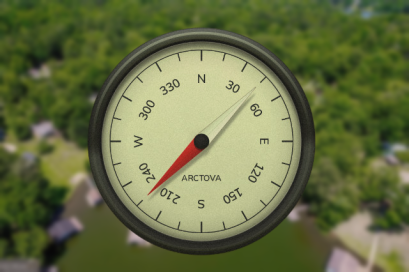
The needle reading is 225 °
